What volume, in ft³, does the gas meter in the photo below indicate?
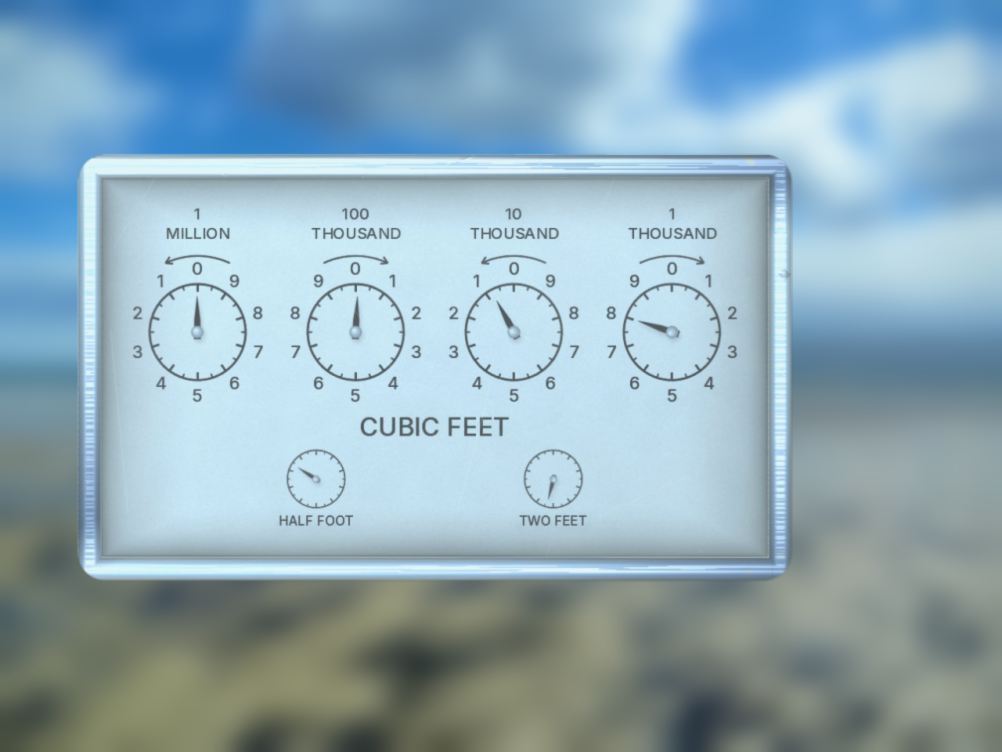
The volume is 800 ft³
